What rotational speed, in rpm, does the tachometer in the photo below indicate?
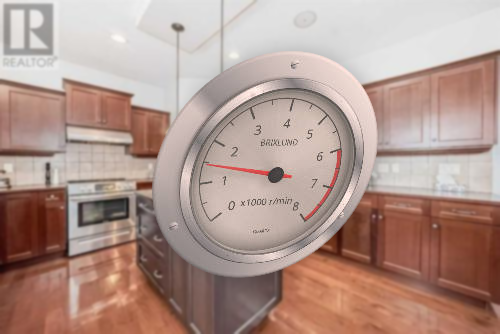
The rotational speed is 1500 rpm
